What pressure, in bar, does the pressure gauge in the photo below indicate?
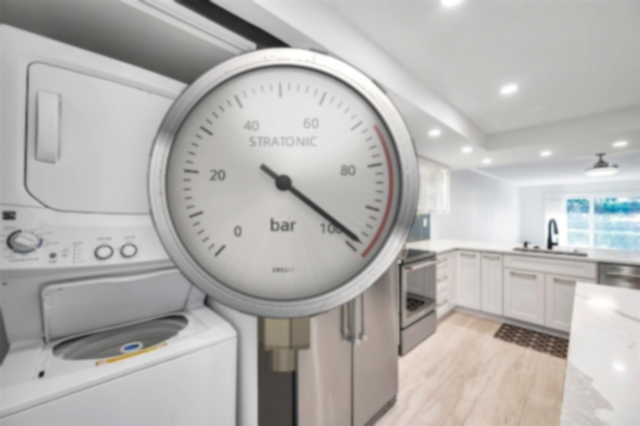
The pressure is 98 bar
